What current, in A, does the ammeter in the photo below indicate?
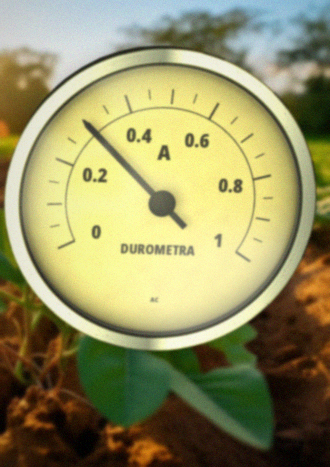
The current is 0.3 A
